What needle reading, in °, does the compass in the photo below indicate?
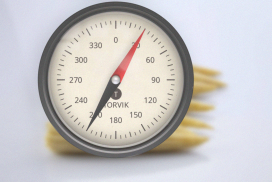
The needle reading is 30 °
